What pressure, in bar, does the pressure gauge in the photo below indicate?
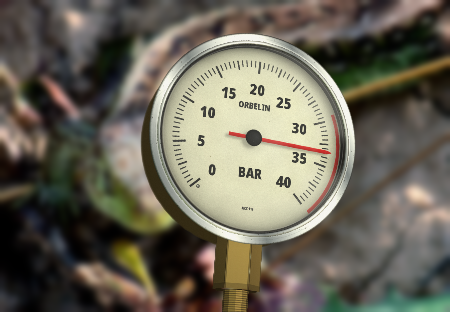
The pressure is 33.5 bar
